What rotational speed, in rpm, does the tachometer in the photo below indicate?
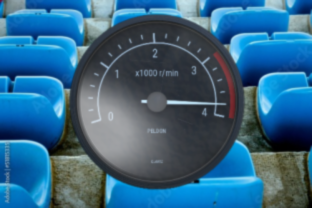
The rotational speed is 3800 rpm
